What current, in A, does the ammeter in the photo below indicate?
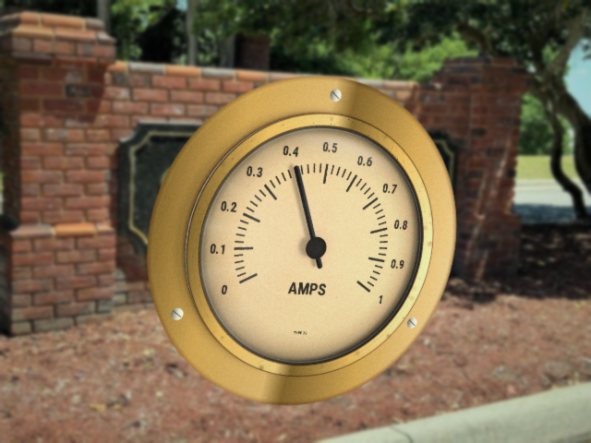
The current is 0.4 A
